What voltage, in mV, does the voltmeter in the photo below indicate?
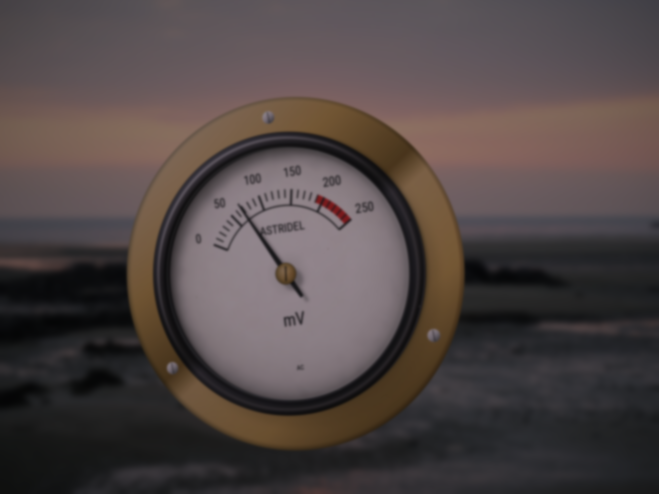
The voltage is 70 mV
